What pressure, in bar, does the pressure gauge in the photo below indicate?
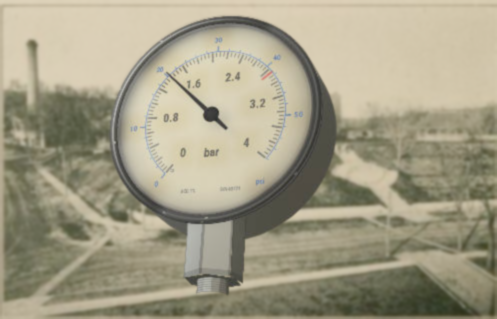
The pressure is 1.4 bar
